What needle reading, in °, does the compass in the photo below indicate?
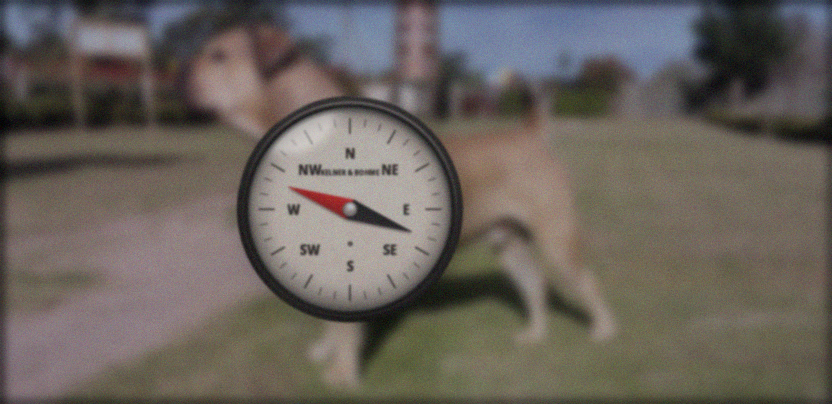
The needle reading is 290 °
